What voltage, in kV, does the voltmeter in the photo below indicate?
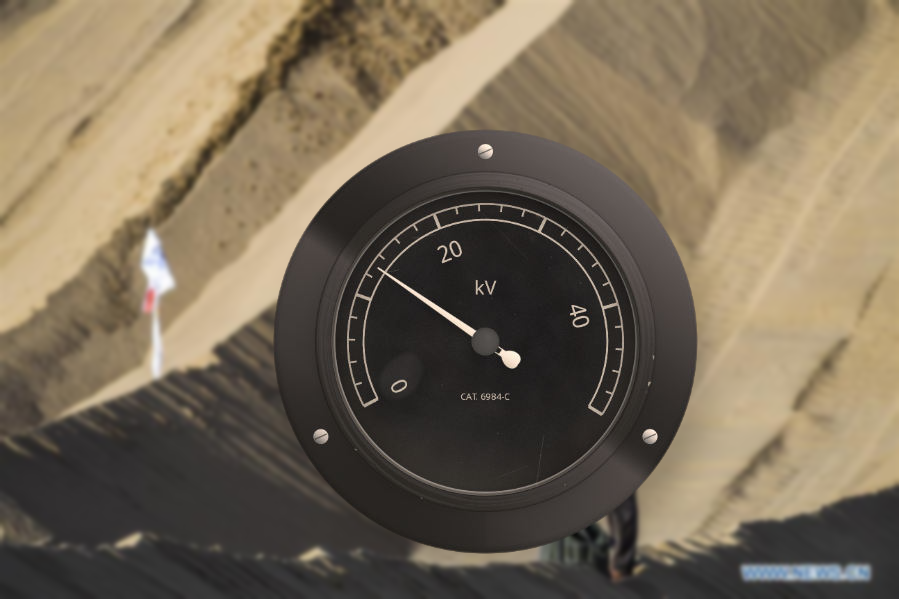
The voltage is 13 kV
